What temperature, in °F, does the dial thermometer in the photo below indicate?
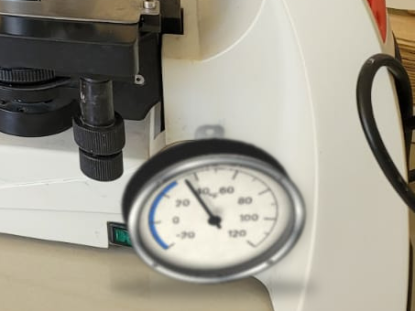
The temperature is 35 °F
